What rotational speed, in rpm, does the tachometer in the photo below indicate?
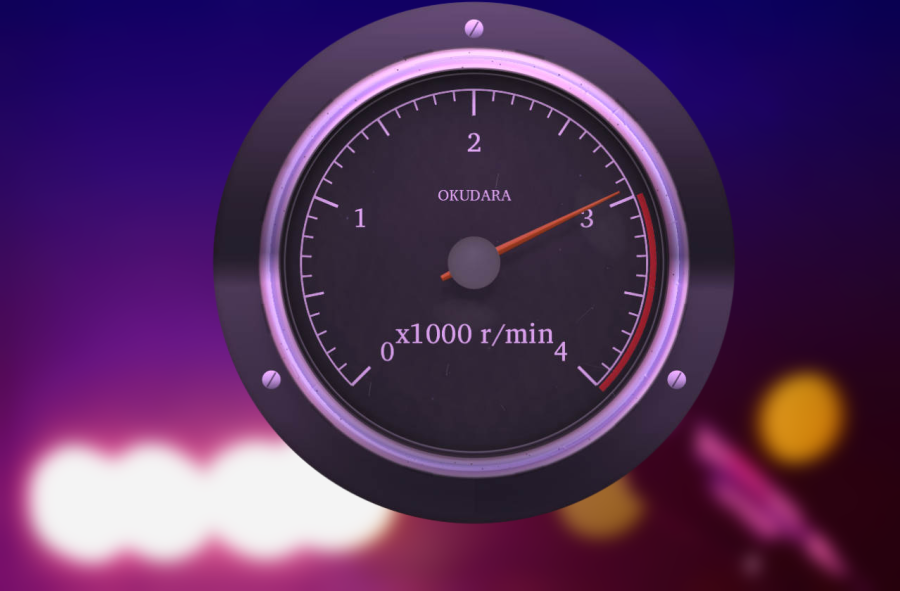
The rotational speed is 2950 rpm
